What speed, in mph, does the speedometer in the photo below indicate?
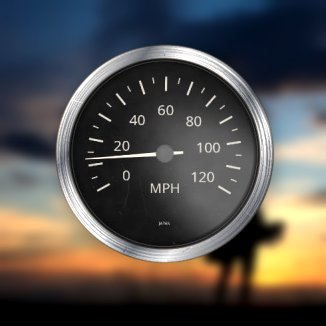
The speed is 12.5 mph
